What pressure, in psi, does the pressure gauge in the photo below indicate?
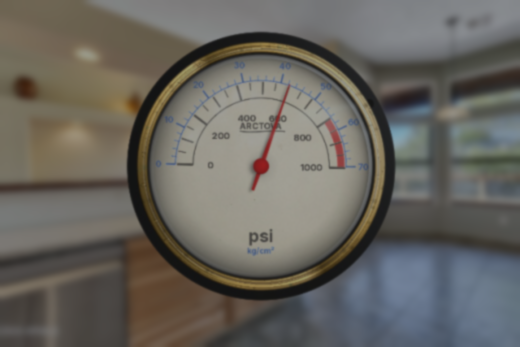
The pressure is 600 psi
